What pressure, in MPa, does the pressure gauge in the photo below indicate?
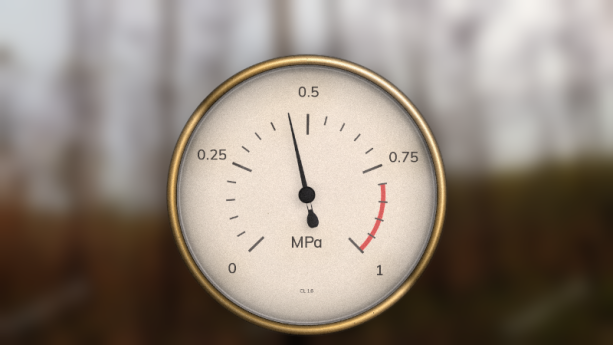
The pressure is 0.45 MPa
